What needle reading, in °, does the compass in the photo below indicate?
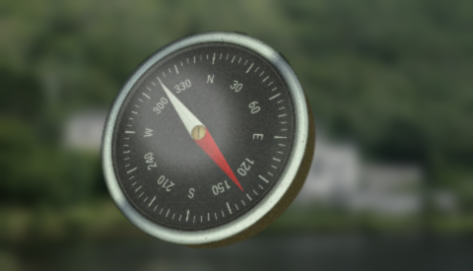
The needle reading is 135 °
